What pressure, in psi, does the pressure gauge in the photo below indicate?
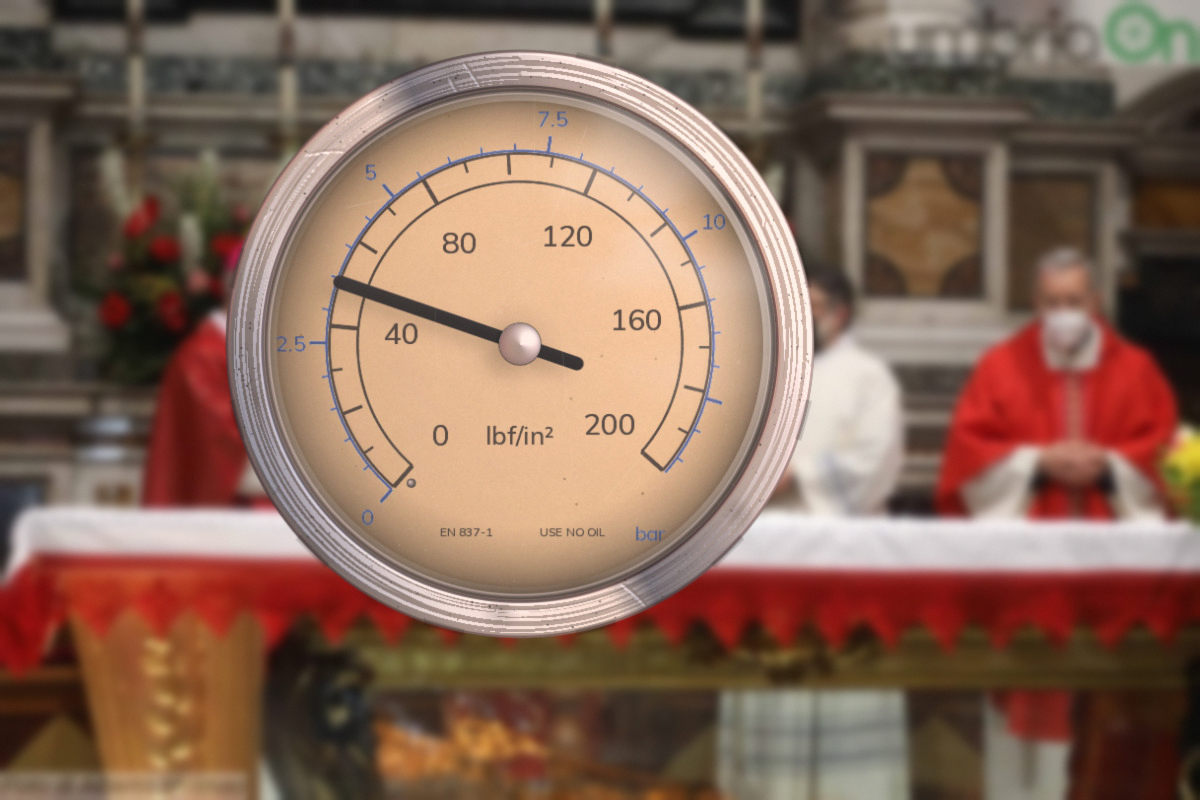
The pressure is 50 psi
